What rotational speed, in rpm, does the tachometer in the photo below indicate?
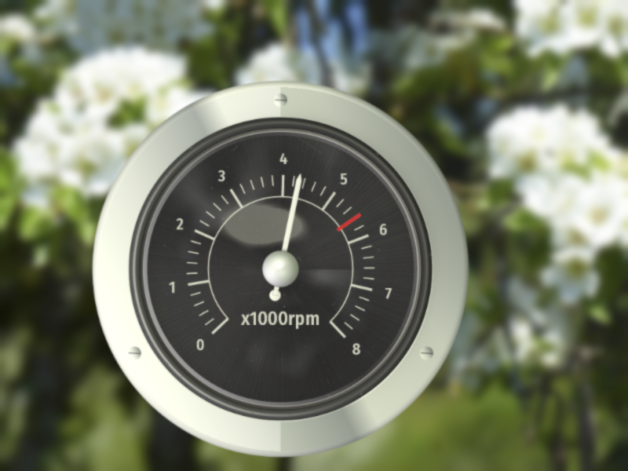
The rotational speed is 4300 rpm
